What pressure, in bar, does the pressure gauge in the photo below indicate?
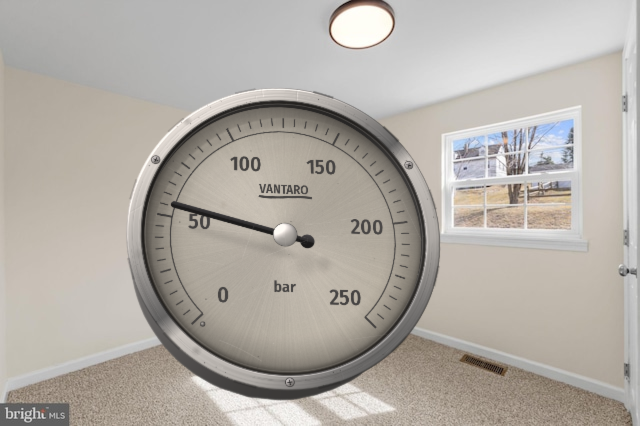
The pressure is 55 bar
